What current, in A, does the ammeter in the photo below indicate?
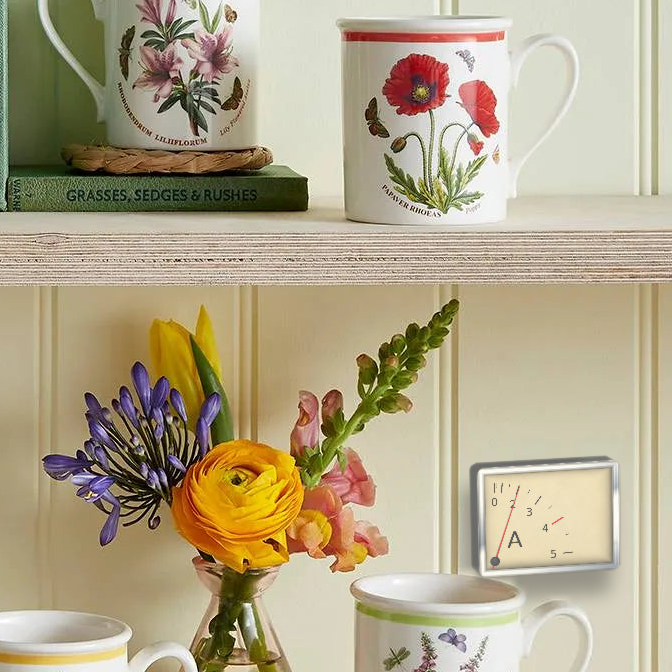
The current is 2 A
